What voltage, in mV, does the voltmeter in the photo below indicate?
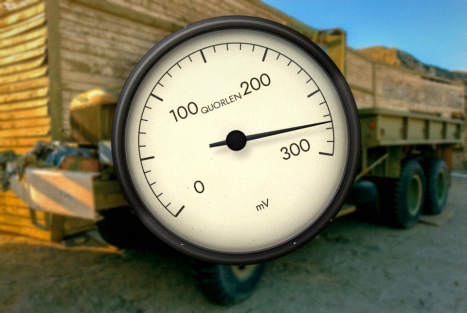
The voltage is 275 mV
